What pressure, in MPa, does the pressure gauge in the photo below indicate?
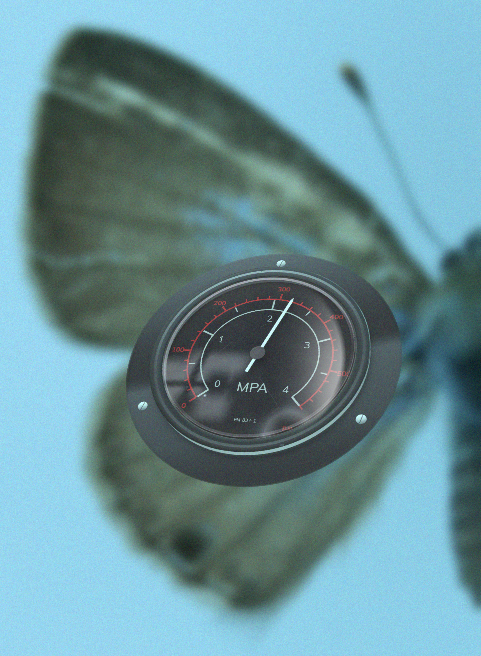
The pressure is 2.25 MPa
